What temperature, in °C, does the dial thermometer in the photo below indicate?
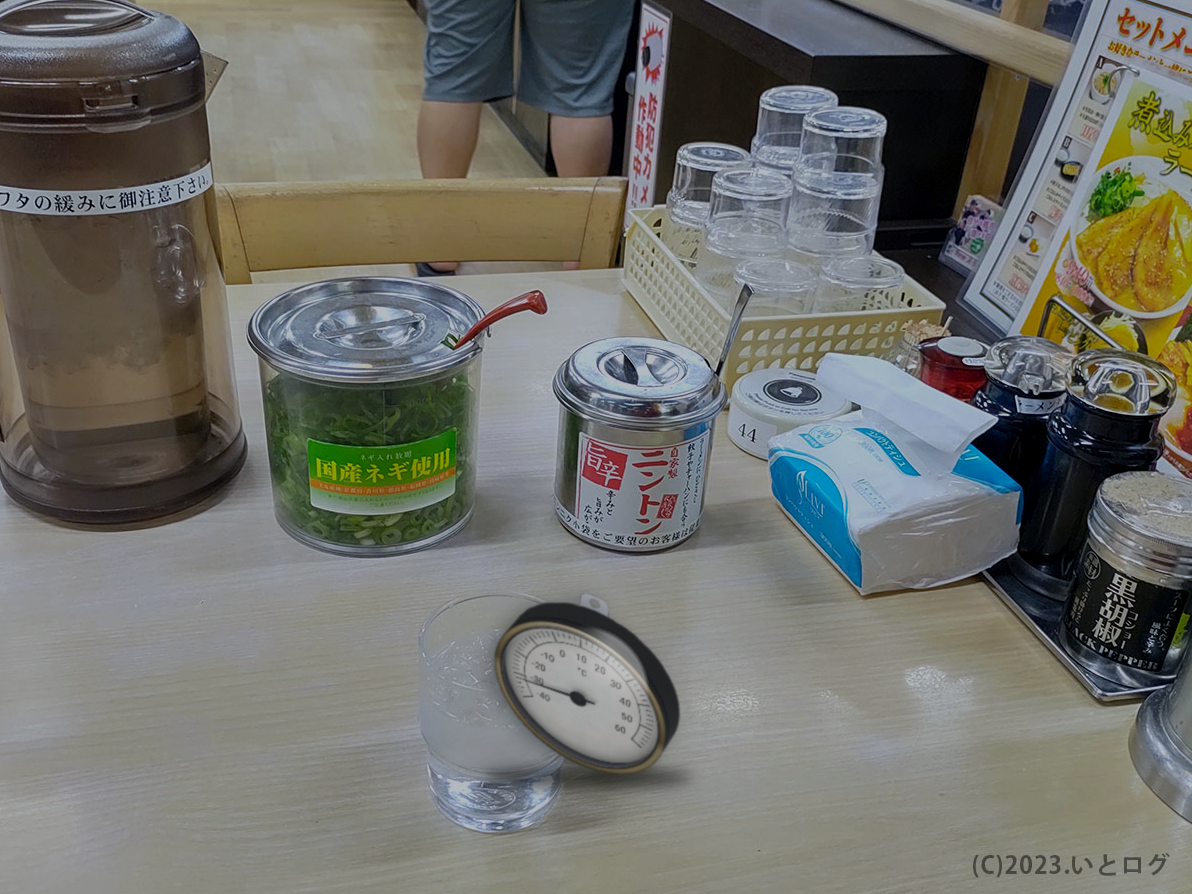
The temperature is -30 °C
